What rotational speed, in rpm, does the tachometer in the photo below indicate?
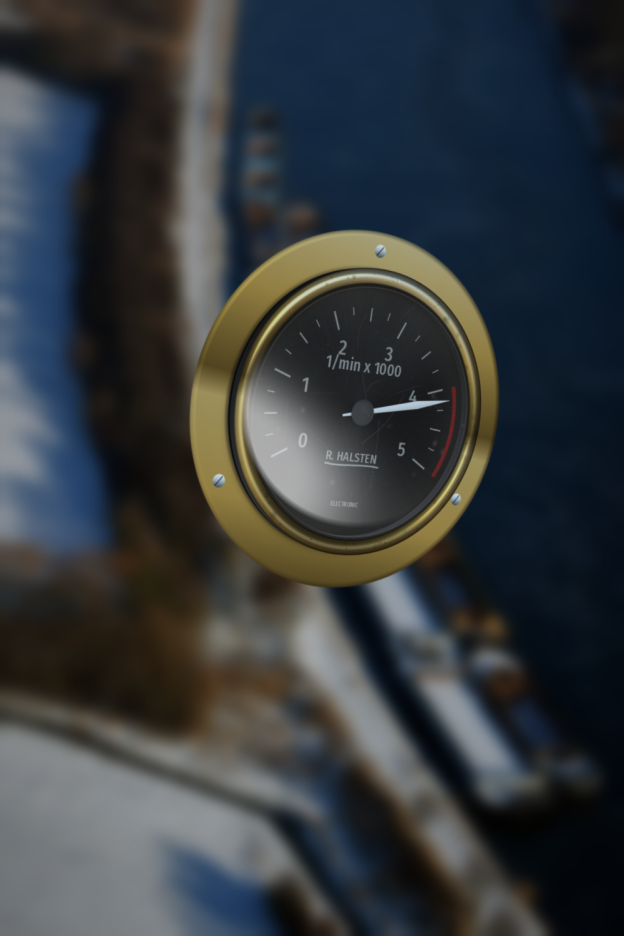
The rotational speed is 4125 rpm
